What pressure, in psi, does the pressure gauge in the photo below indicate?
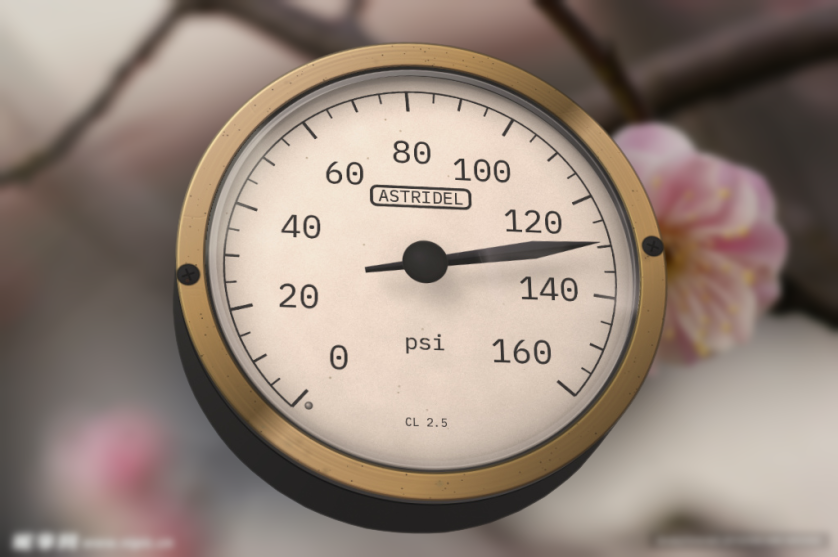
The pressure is 130 psi
